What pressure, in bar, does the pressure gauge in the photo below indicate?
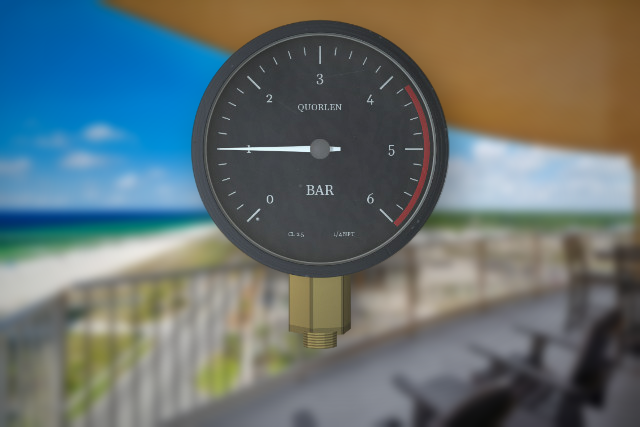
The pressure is 1 bar
